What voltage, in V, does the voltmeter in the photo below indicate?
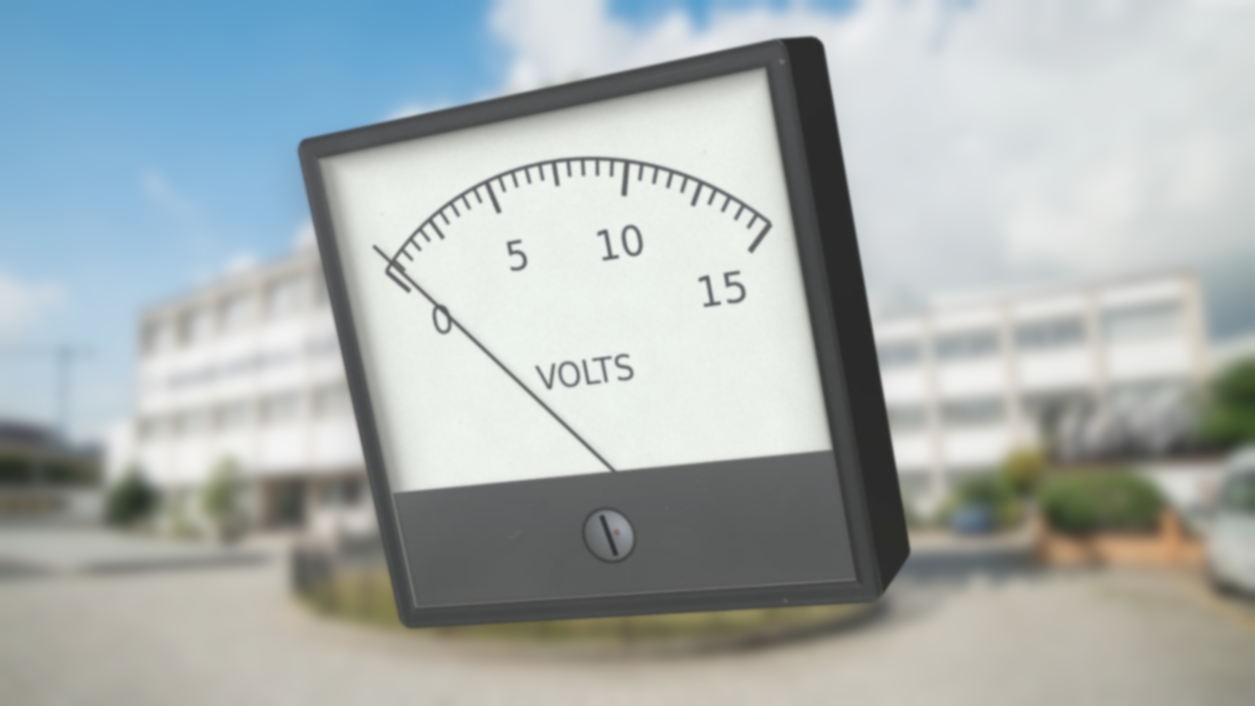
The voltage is 0.5 V
